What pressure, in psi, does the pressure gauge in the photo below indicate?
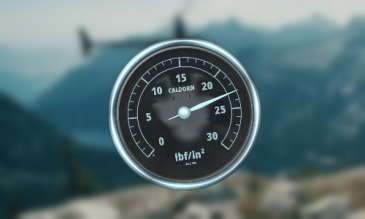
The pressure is 23 psi
